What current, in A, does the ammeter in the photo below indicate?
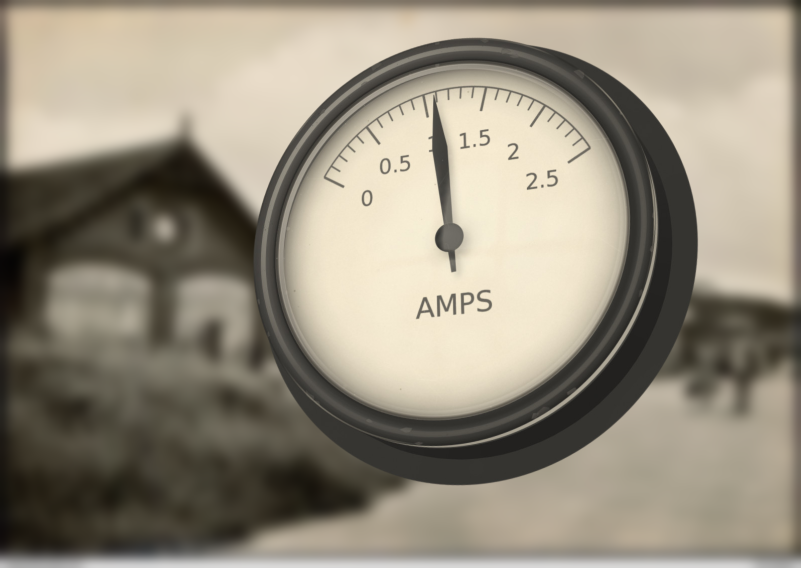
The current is 1.1 A
